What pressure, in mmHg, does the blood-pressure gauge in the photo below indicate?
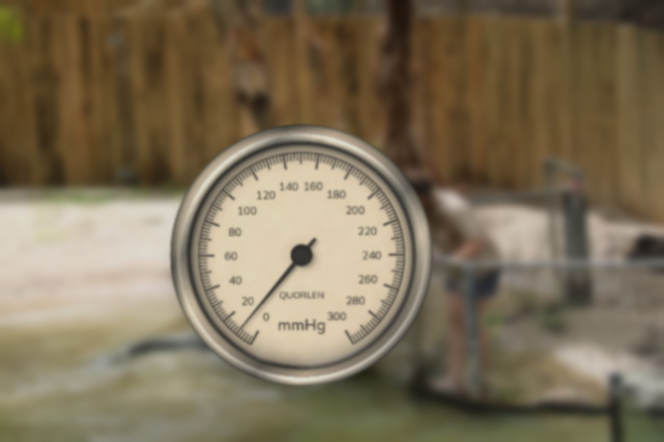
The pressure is 10 mmHg
